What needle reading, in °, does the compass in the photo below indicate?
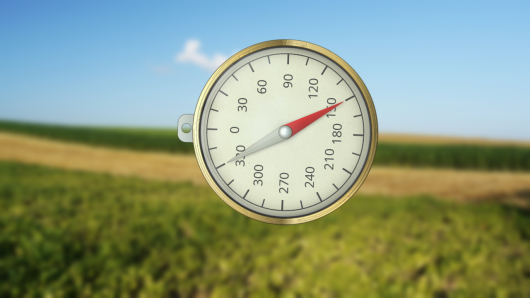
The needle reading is 150 °
